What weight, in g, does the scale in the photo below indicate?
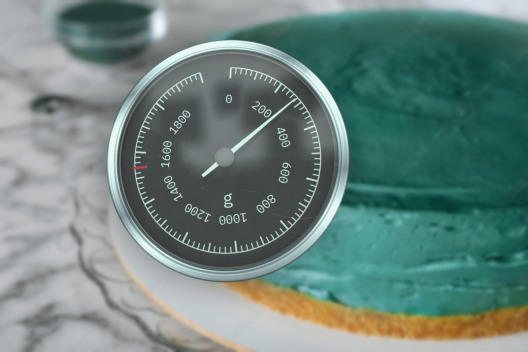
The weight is 280 g
